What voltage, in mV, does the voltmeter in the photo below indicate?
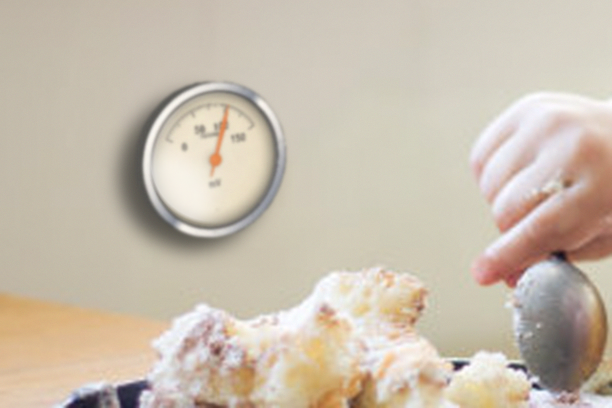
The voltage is 100 mV
